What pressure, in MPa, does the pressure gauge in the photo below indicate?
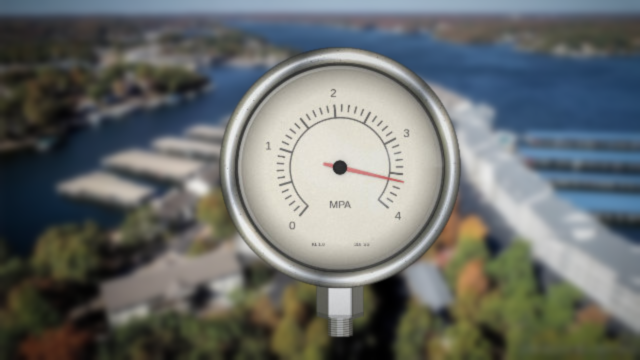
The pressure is 3.6 MPa
